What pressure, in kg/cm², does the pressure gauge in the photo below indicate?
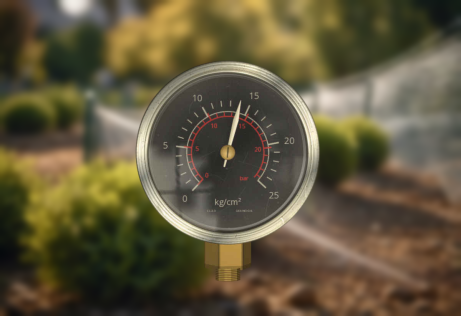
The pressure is 14 kg/cm²
